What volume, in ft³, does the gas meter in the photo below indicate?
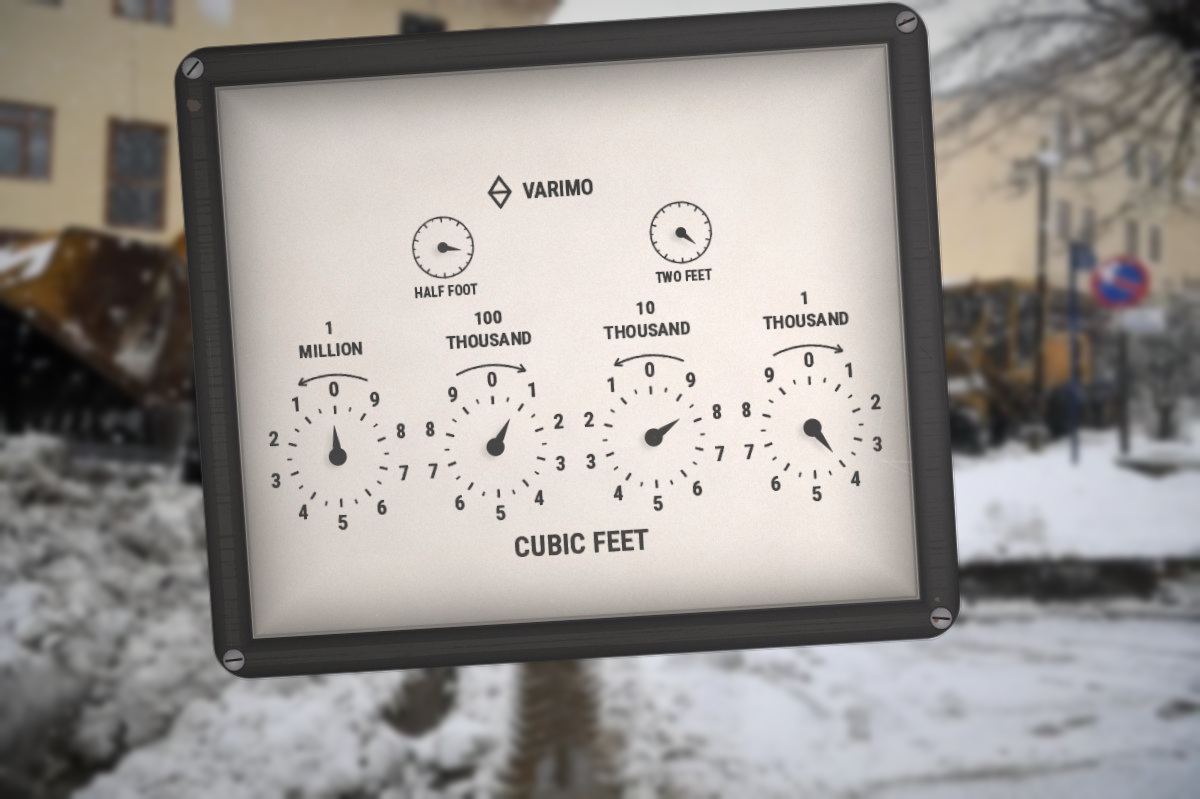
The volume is 8400 ft³
